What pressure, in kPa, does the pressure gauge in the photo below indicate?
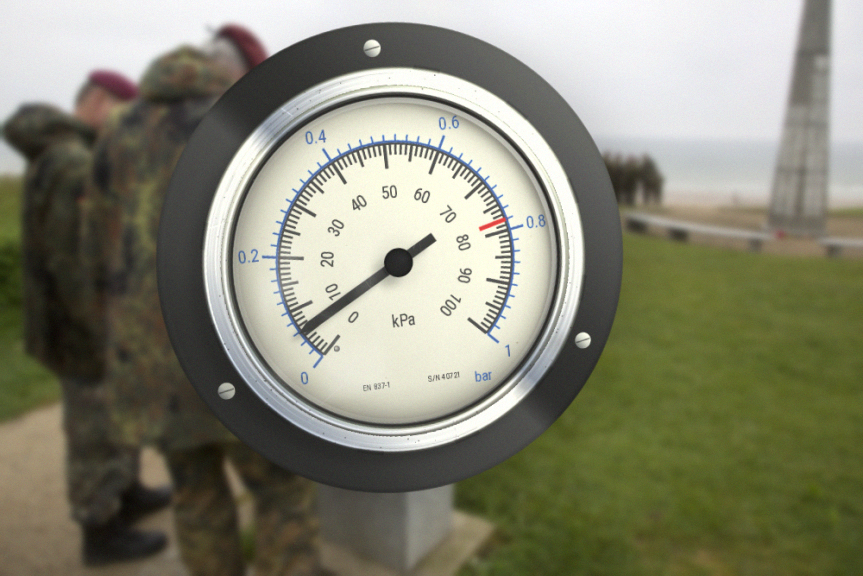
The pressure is 6 kPa
